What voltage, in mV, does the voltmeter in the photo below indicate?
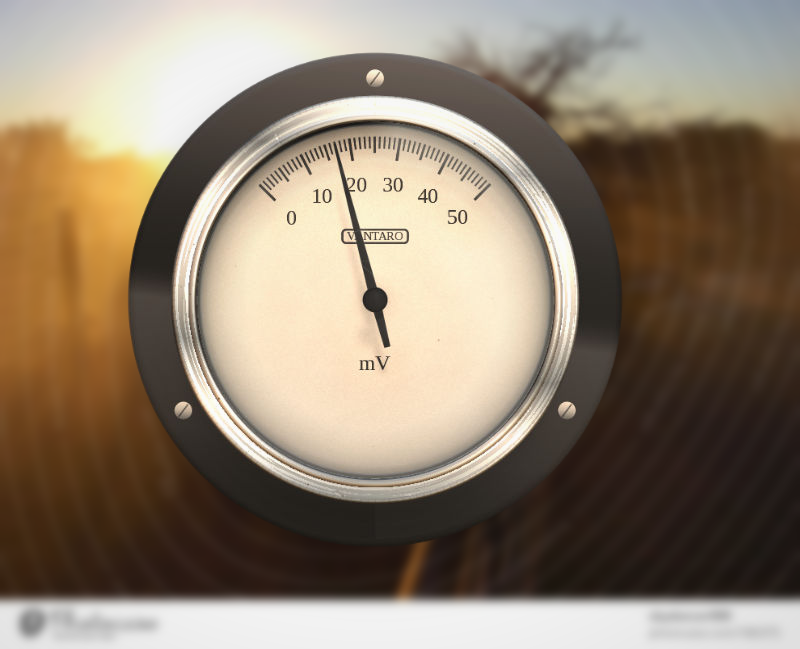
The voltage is 17 mV
